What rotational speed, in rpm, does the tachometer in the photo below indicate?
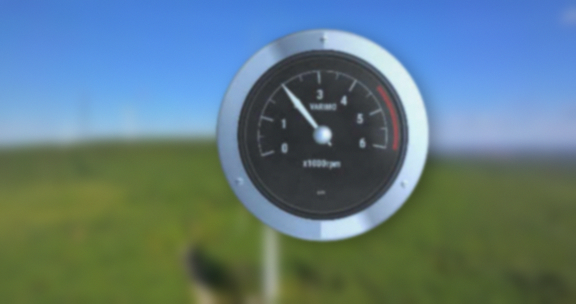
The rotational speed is 2000 rpm
